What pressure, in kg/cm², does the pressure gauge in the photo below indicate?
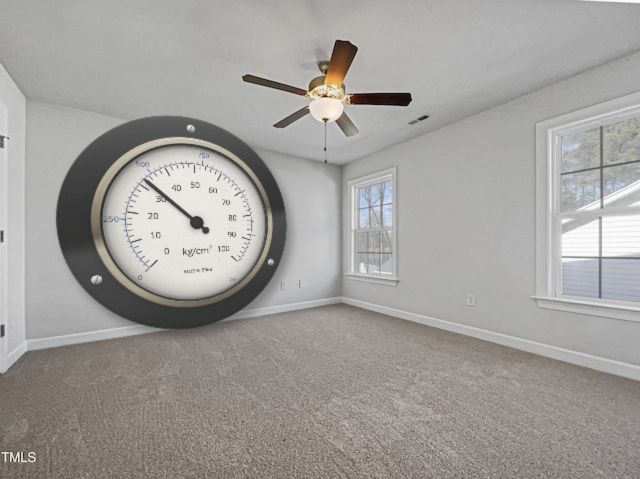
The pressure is 32 kg/cm²
